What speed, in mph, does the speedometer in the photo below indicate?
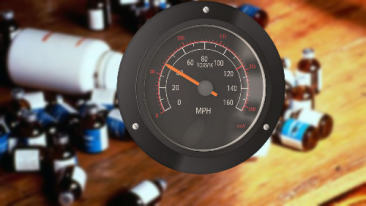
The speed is 40 mph
